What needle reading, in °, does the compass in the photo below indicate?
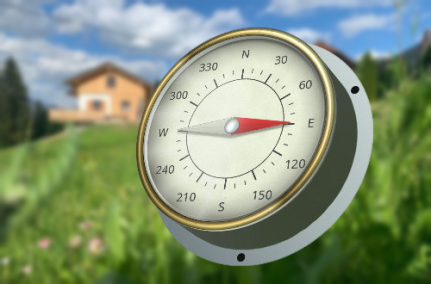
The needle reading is 90 °
